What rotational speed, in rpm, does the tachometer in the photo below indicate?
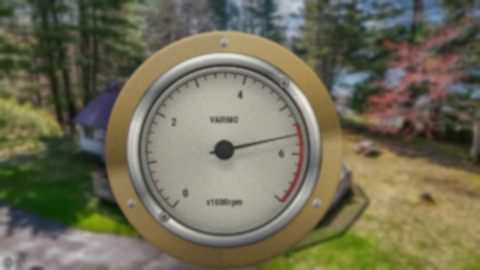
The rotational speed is 5600 rpm
